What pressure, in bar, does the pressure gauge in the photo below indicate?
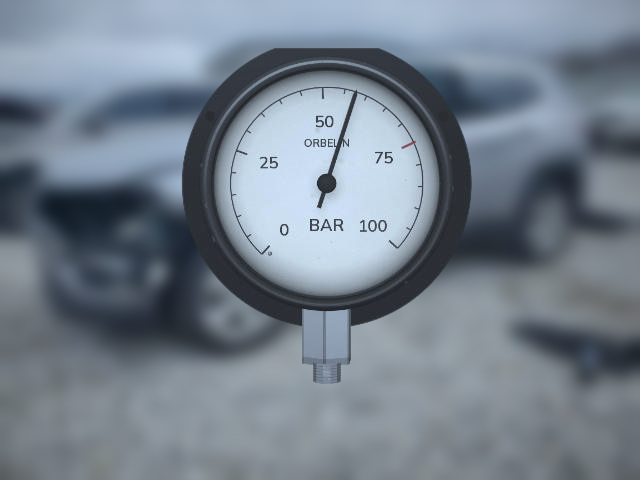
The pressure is 57.5 bar
